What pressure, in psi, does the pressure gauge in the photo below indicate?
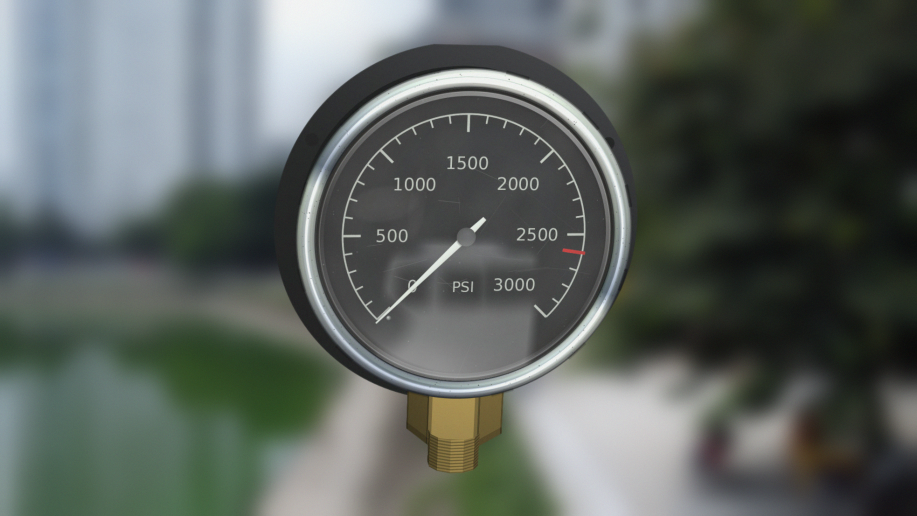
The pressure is 0 psi
